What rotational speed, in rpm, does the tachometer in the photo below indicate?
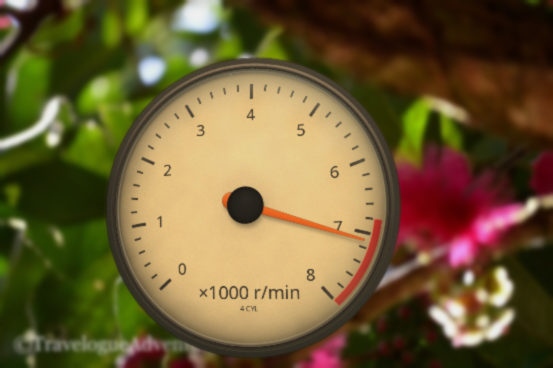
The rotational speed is 7100 rpm
